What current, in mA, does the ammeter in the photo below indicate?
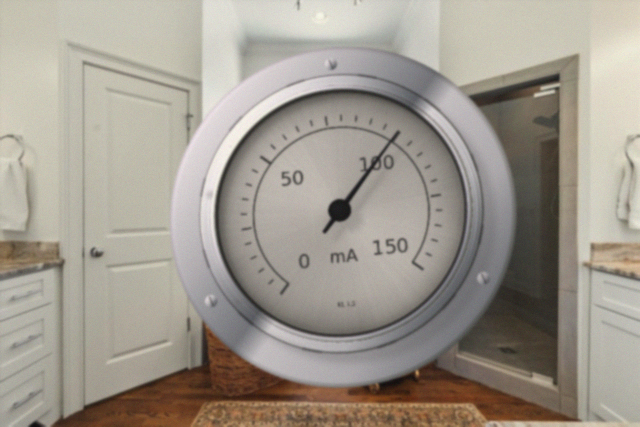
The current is 100 mA
